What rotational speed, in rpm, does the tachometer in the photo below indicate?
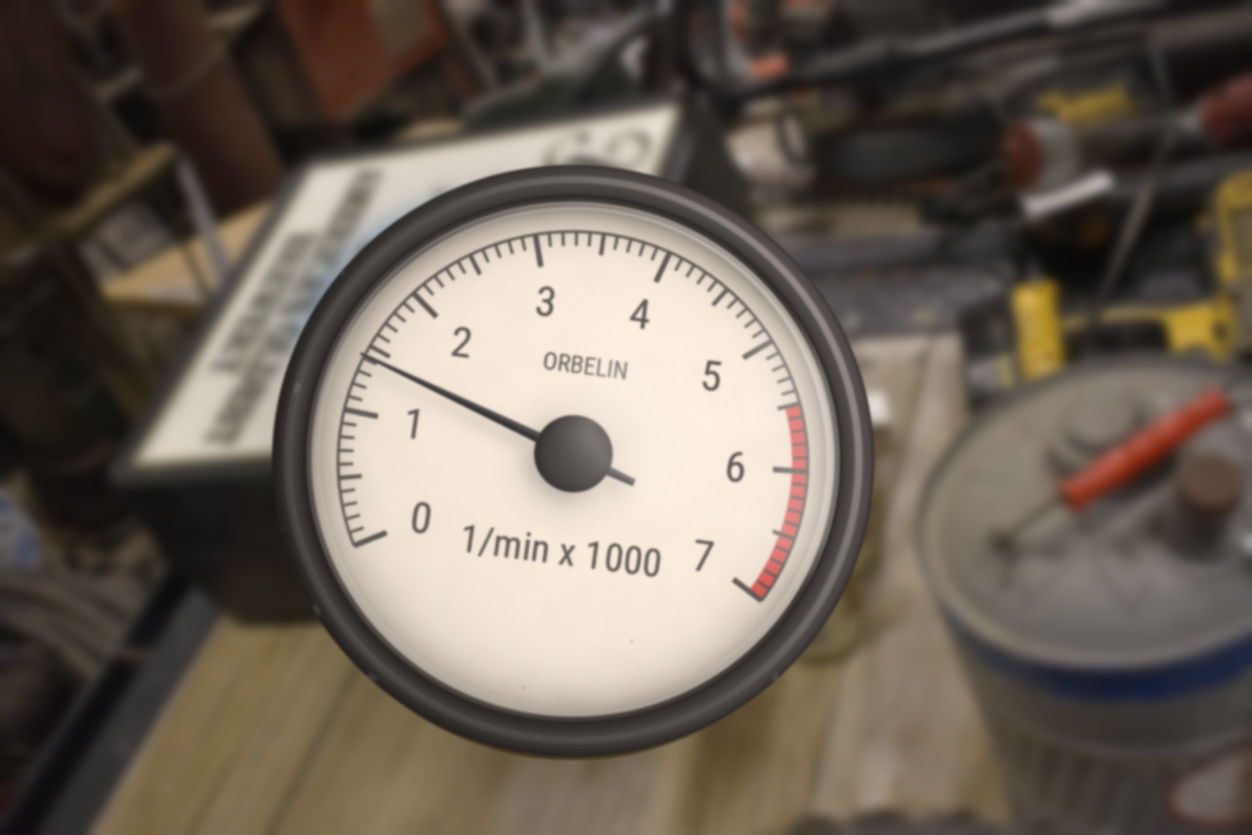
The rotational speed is 1400 rpm
